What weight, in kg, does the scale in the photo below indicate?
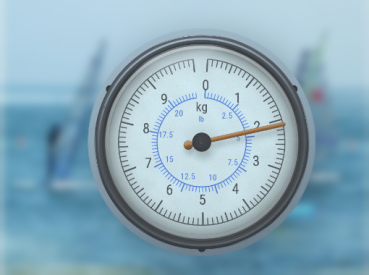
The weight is 2.1 kg
